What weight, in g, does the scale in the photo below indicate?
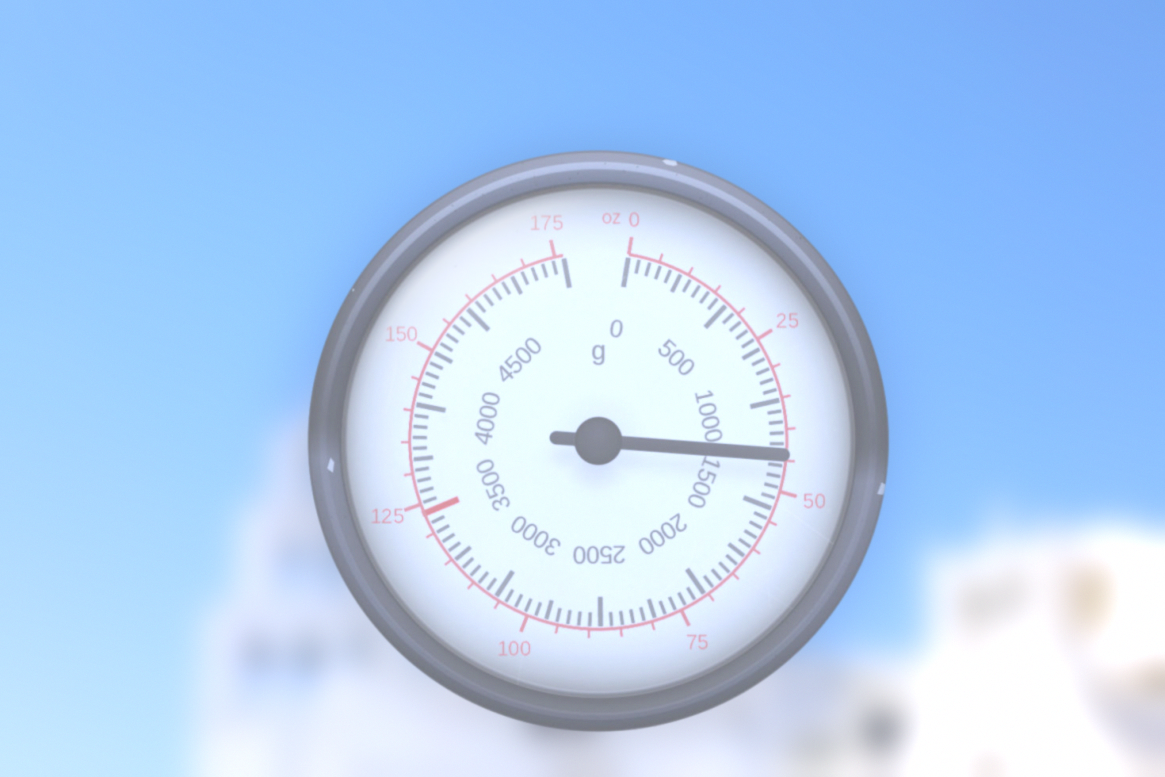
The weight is 1250 g
